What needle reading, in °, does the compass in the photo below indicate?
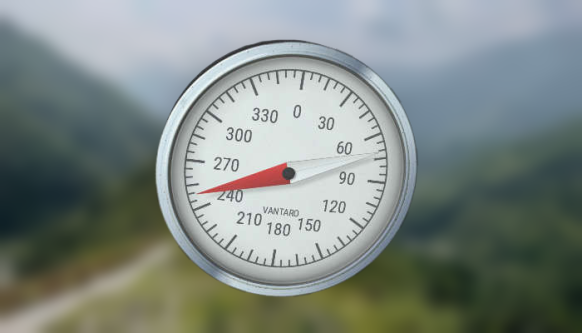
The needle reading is 250 °
